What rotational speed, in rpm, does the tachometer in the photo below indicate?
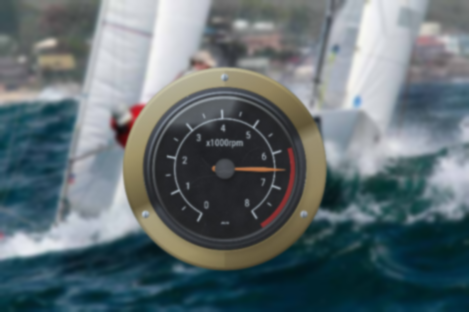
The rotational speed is 6500 rpm
